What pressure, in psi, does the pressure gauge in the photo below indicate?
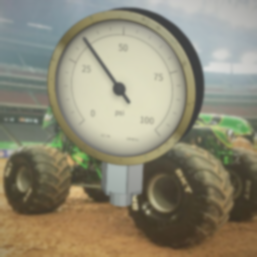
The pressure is 35 psi
